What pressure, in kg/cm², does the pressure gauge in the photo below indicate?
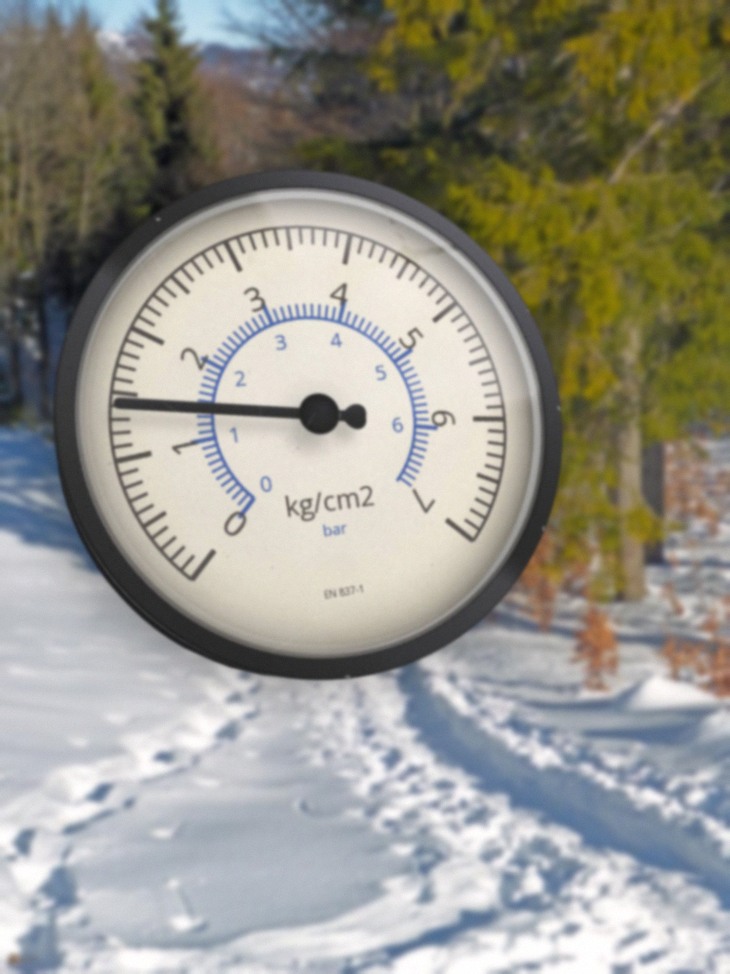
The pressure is 1.4 kg/cm²
